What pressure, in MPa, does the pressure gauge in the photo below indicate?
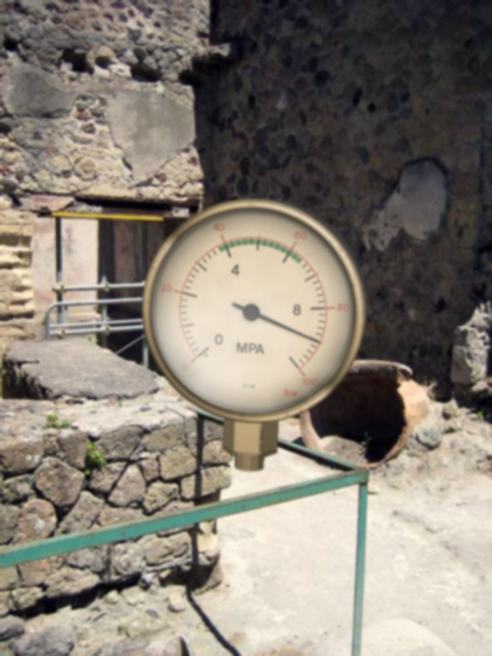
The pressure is 9 MPa
